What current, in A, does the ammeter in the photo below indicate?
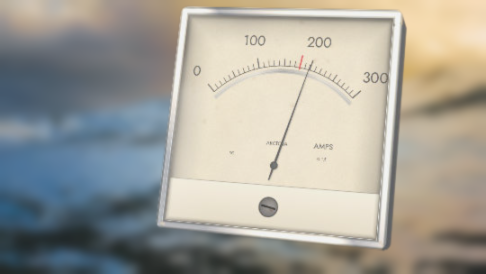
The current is 200 A
